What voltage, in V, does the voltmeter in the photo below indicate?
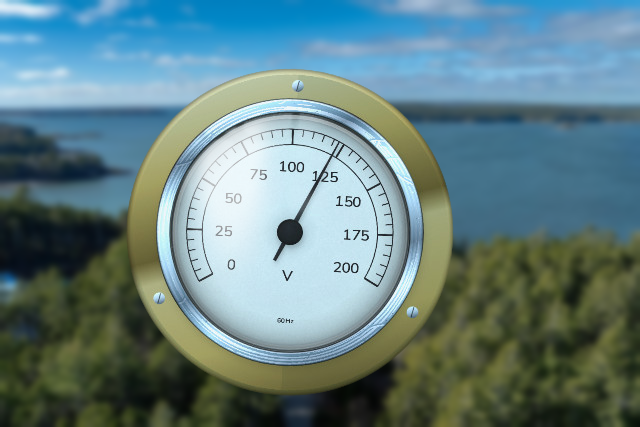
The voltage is 122.5 V
